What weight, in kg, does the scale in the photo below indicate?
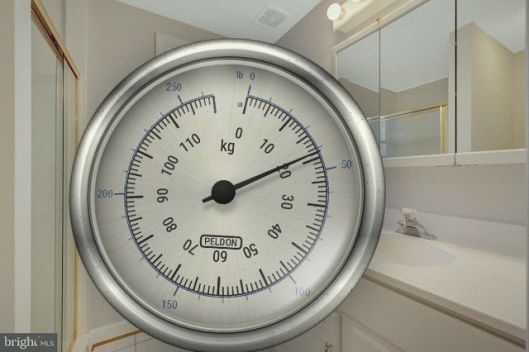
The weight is 19 kg
